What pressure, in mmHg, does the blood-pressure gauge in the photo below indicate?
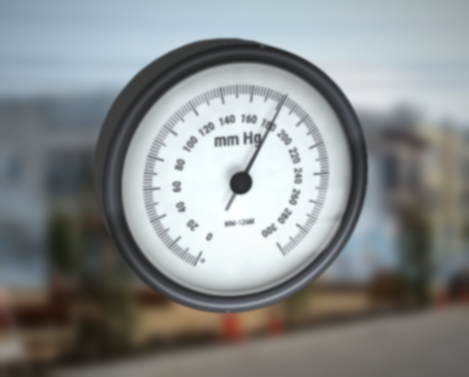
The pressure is 180 mmHg
